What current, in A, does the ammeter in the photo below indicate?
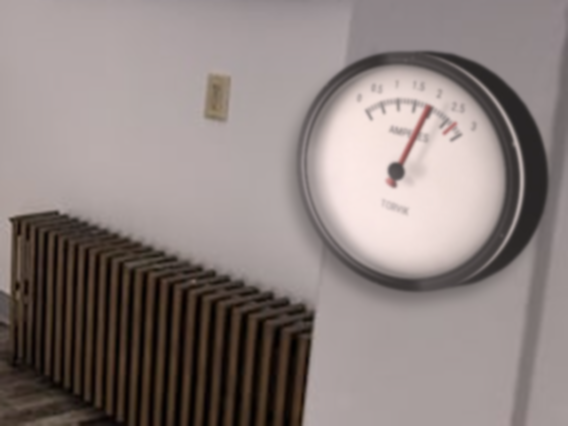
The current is 2 A
